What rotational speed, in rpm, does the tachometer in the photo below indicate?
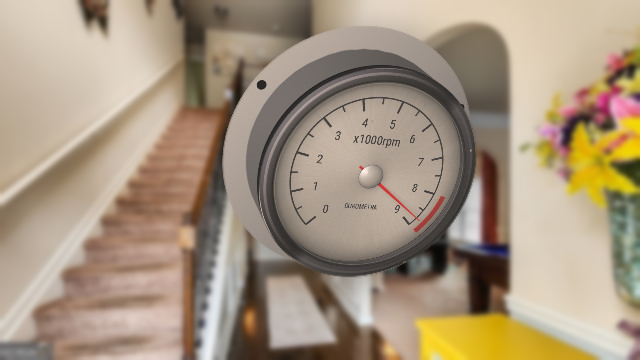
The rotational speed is 8750 rpm
